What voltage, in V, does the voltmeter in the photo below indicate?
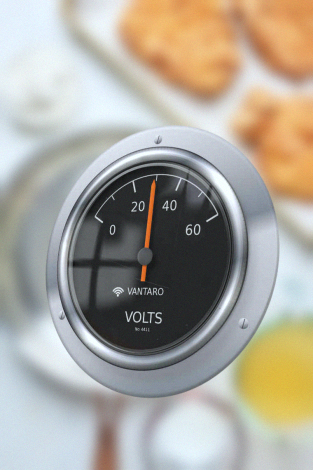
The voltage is 30 V
